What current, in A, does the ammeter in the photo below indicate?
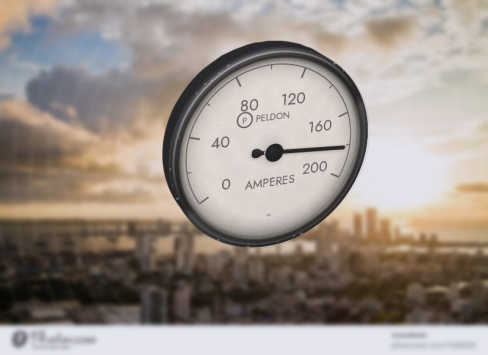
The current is 180 A
